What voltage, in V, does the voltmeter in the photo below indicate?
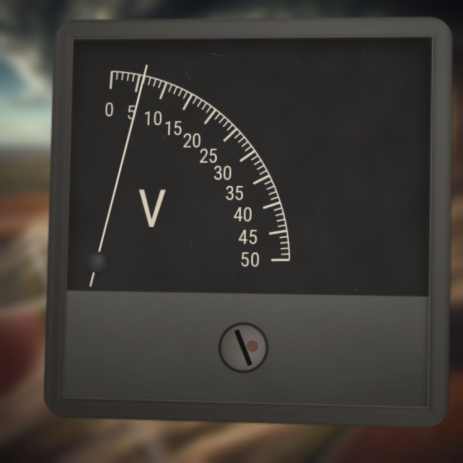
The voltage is 6 V
